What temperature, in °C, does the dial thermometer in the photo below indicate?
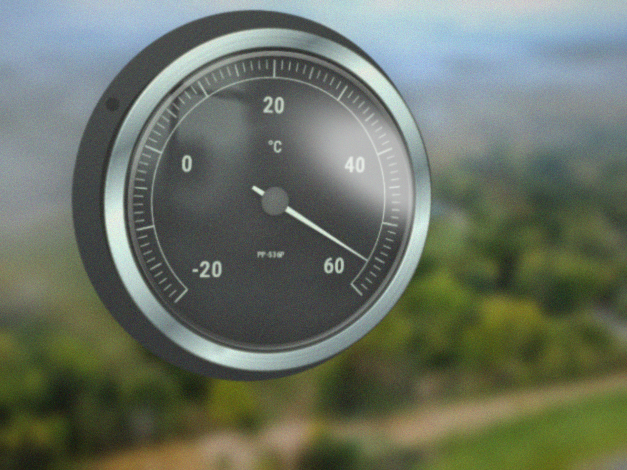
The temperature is 56 °C
